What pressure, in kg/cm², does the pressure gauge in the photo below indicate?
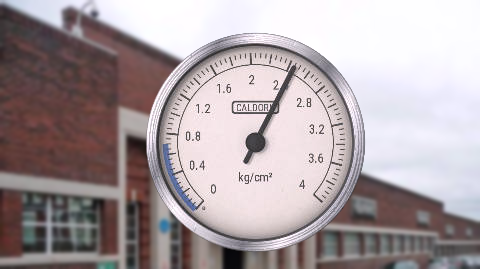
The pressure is 2.45 kg/cm²
